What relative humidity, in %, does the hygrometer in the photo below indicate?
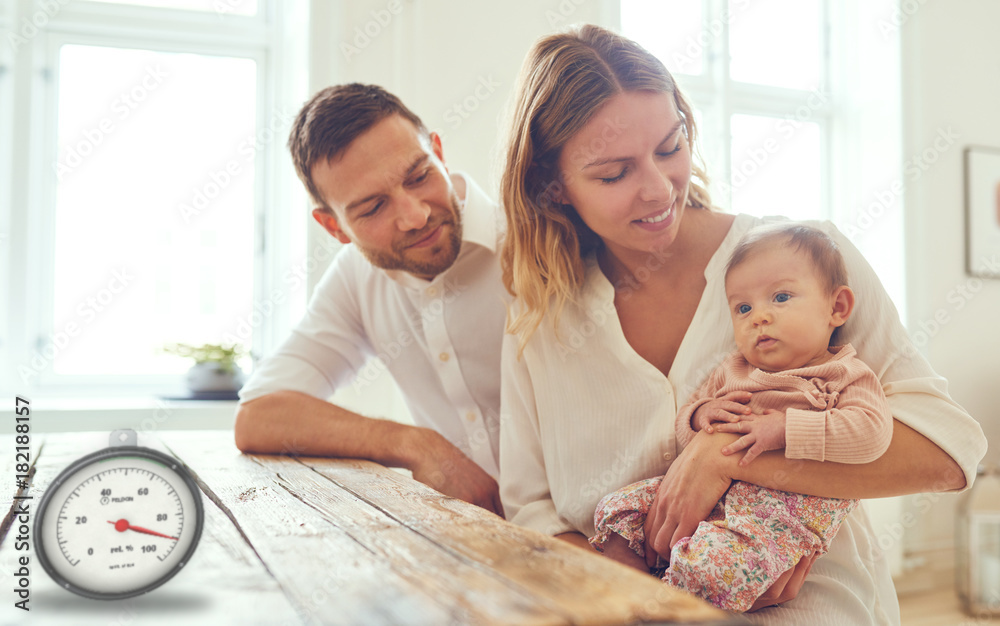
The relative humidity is 90 %
